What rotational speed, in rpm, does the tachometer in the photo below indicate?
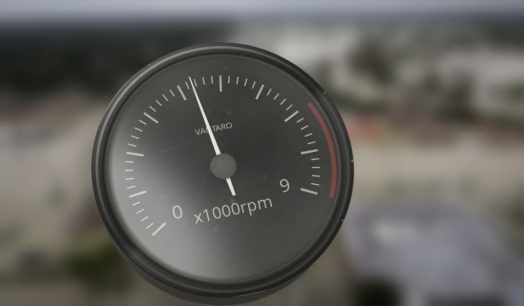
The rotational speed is 4300 rpm
